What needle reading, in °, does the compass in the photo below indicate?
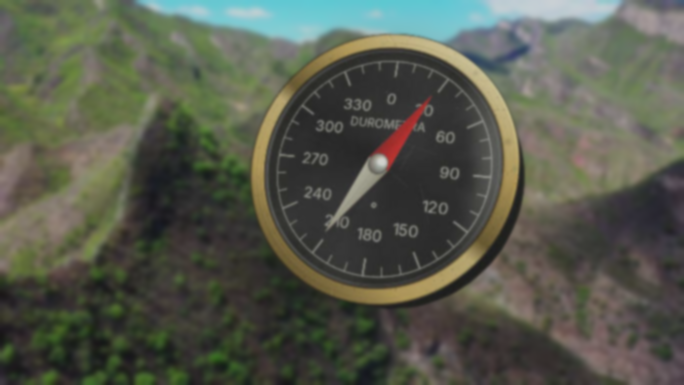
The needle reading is 30 °
